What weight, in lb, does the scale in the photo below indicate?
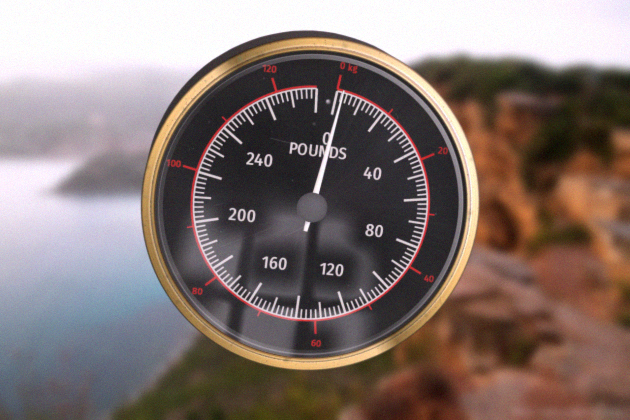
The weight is 2 lb
